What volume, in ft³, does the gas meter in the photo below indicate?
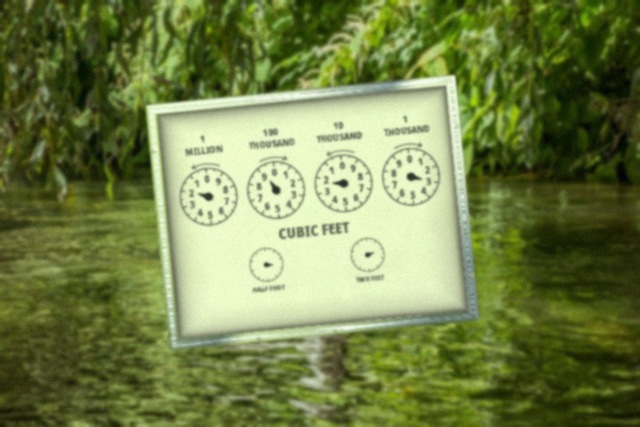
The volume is 192300 ft³
